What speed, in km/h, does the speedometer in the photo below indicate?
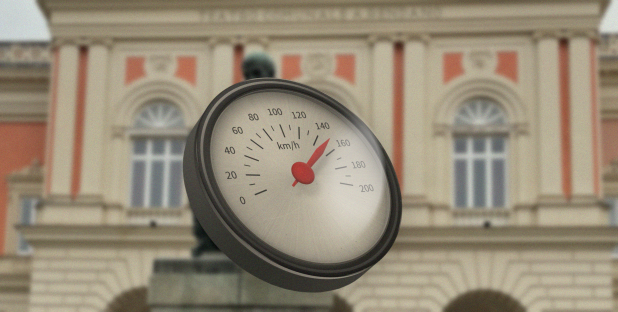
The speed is 150 km/h
